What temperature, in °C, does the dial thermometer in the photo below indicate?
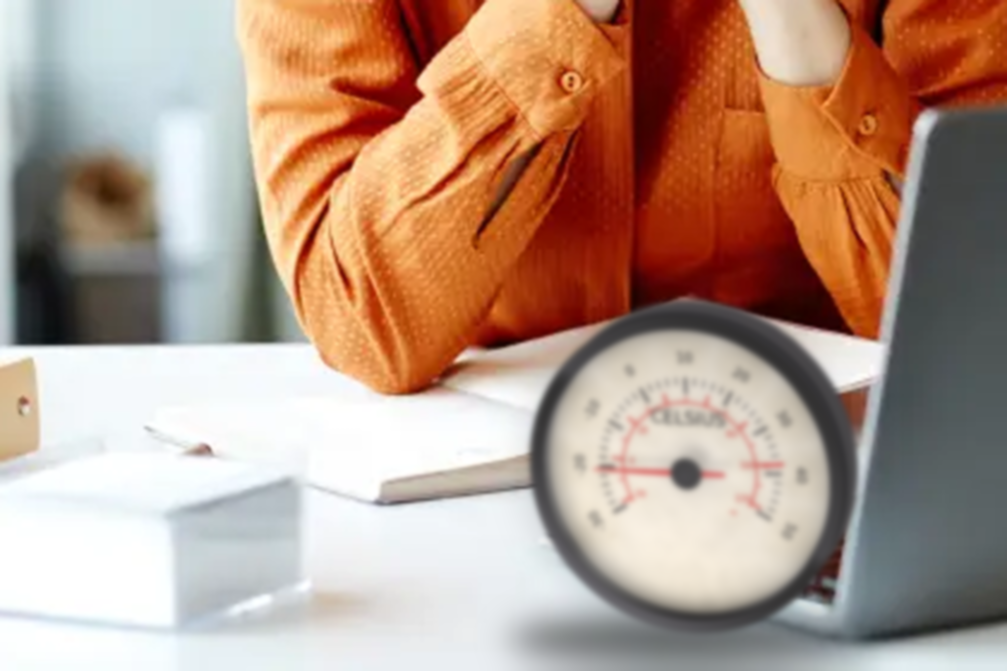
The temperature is -20 °C
